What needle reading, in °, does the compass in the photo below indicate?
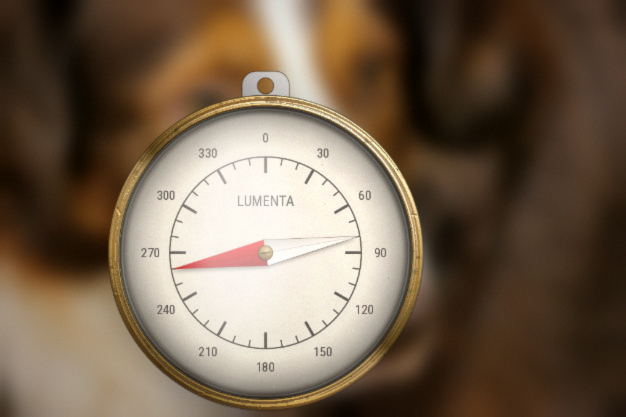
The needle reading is 260 °
